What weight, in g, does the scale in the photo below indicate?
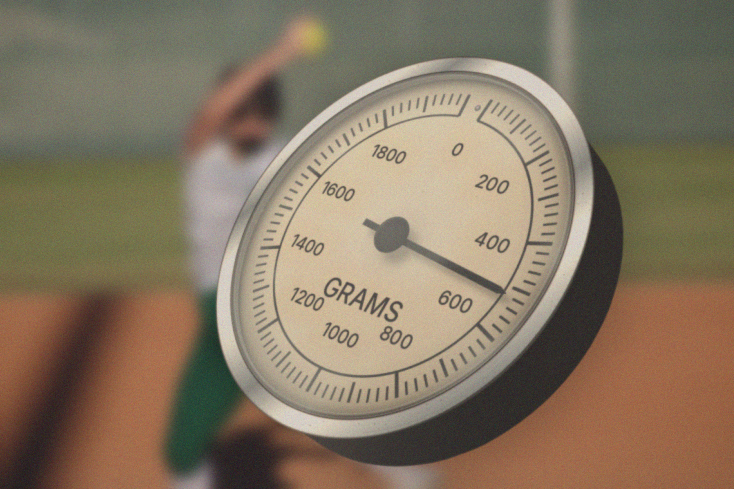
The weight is 520 g
